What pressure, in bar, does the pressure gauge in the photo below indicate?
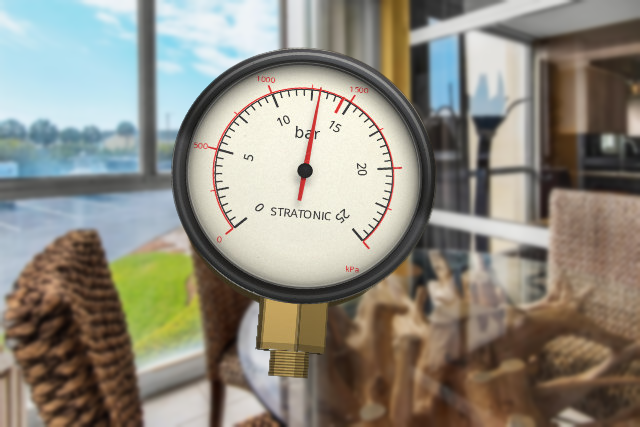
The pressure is 13 bar
